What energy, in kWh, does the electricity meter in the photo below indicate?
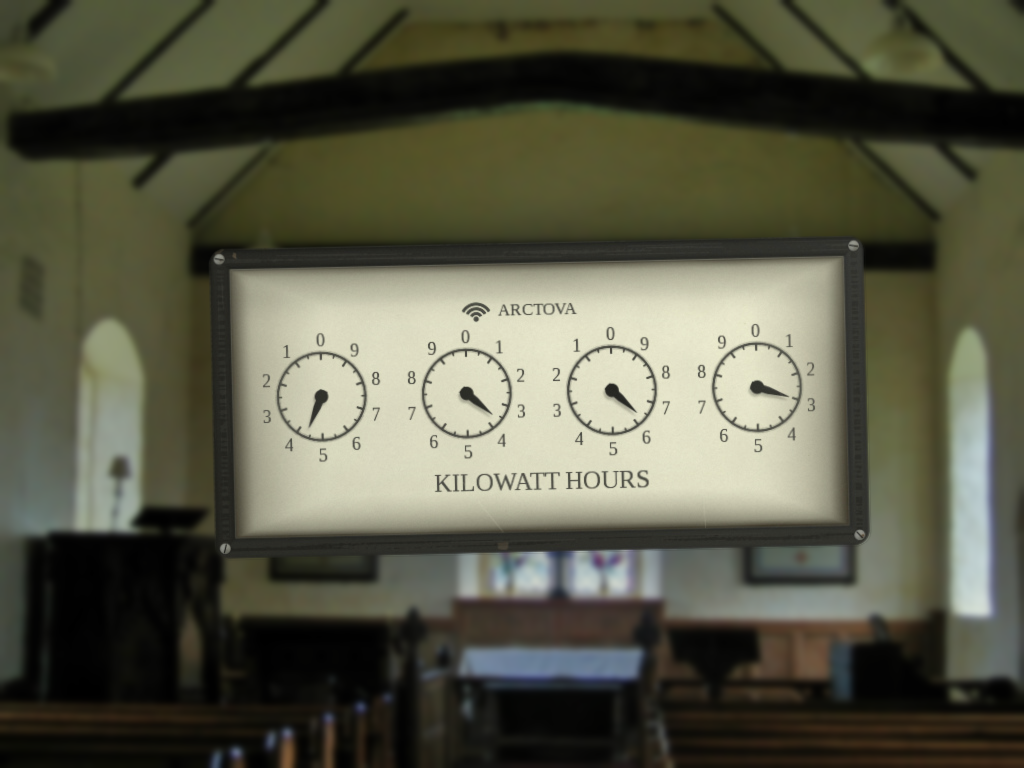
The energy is 4363 kWh
